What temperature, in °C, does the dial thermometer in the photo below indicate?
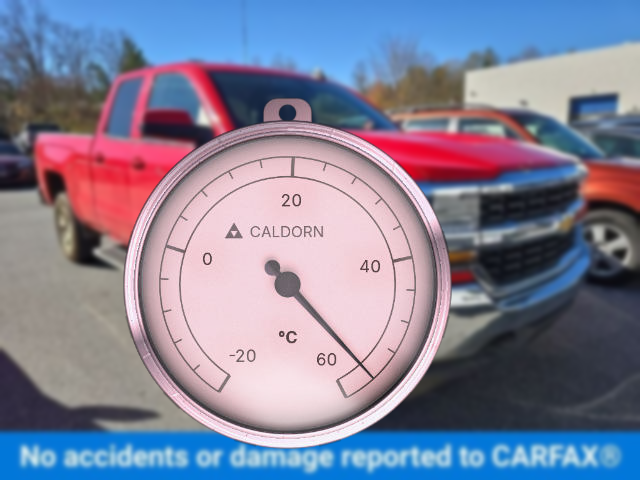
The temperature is 56 °C
